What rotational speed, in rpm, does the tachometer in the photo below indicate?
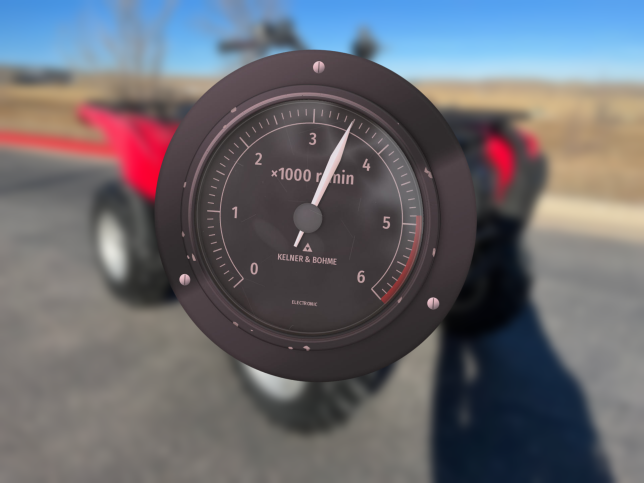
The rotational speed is 3500 rpm
